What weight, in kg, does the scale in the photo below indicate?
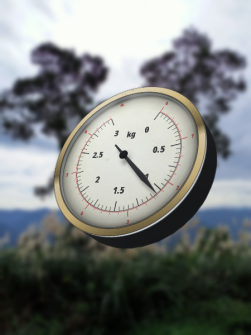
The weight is 1.05 kg
